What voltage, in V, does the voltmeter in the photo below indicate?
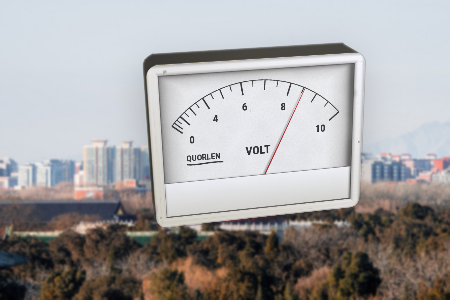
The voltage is 8.5 V
